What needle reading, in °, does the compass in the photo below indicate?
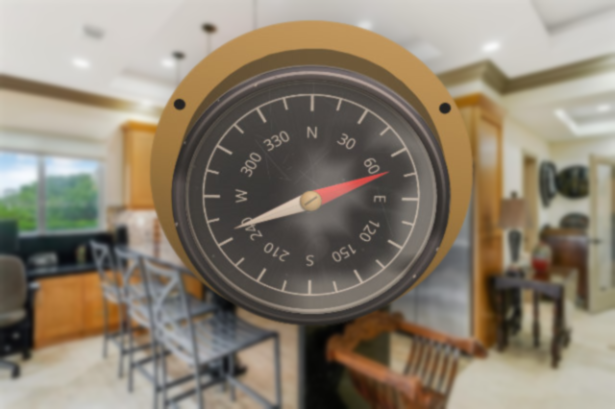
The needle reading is 67.5 °
